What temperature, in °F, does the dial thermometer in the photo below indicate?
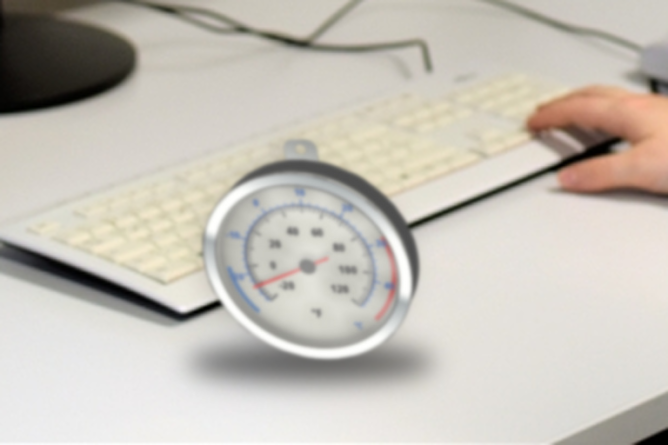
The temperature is -10 °F
